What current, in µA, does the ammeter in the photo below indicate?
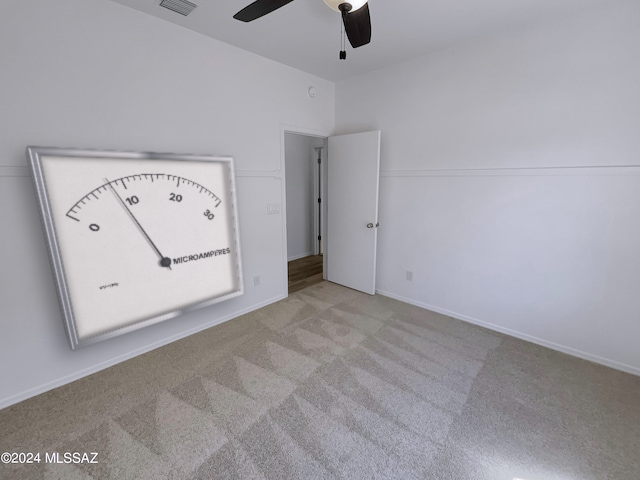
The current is 8 µA
